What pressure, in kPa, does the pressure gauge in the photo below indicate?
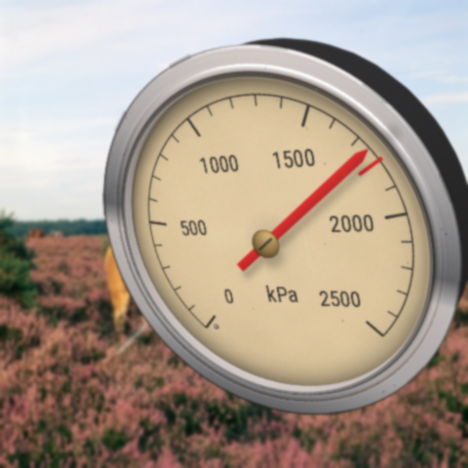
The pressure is 1750 kPa
